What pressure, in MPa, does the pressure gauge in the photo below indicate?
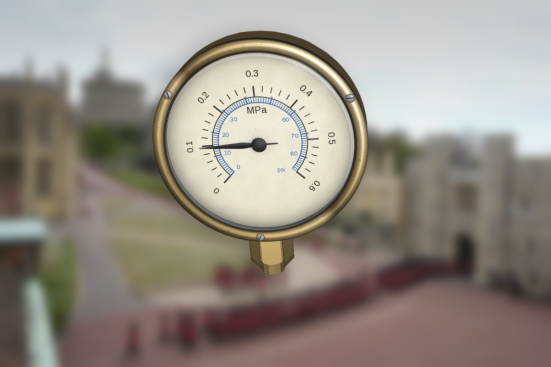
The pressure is 0.1 MPa
